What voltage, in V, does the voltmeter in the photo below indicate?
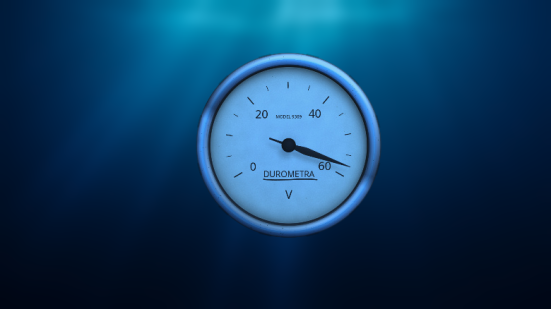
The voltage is 57.5 V
